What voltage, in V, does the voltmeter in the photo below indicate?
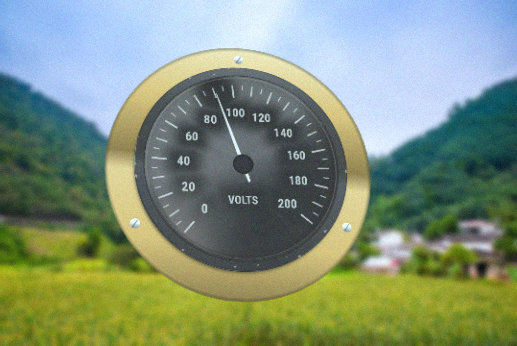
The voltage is 90 V
